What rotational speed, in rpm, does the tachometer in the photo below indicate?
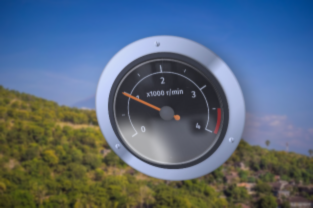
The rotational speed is 1000 rpm
